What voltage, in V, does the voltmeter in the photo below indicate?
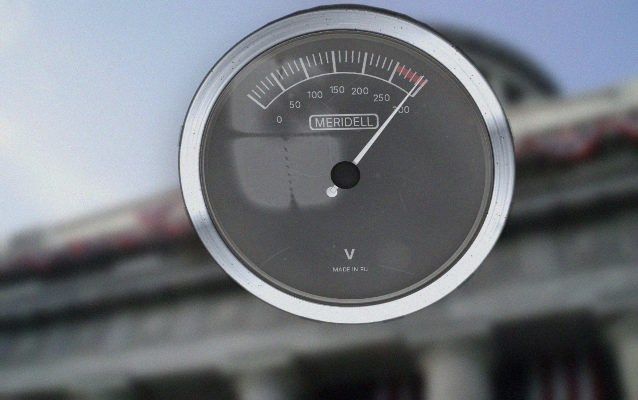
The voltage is 290 V
